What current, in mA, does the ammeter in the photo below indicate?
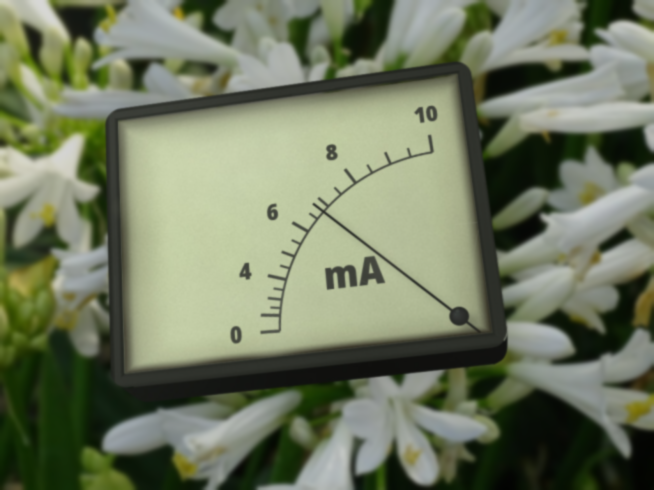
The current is 6.75 mA
